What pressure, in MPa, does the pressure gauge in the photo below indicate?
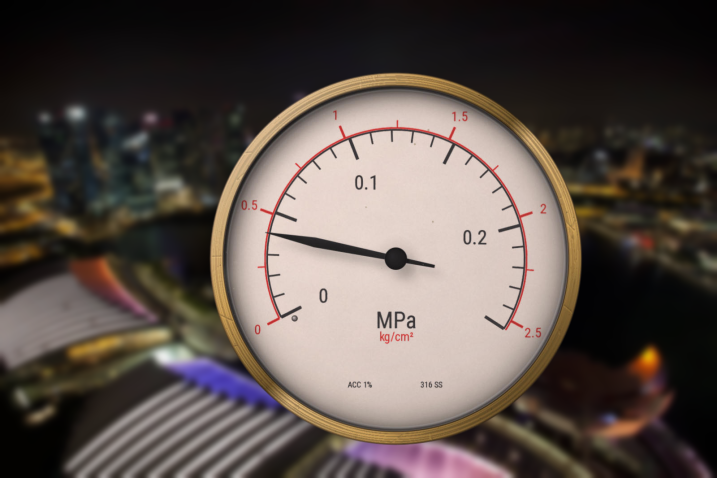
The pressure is 0.04 MPa
